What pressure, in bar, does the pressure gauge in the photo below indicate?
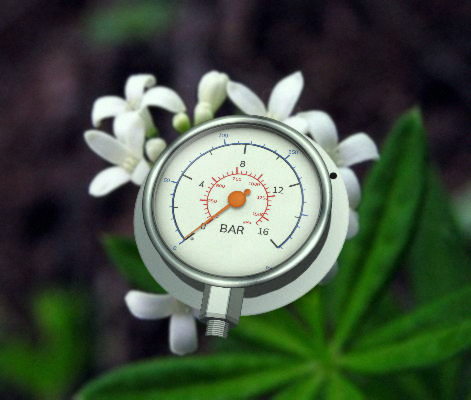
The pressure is 0 bar
